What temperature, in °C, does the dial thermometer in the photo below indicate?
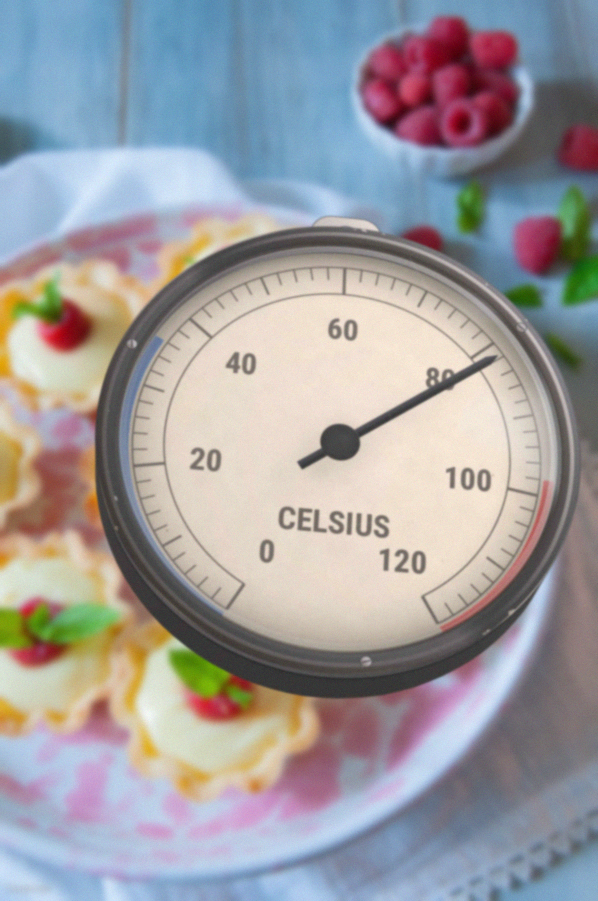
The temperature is 82 °C
